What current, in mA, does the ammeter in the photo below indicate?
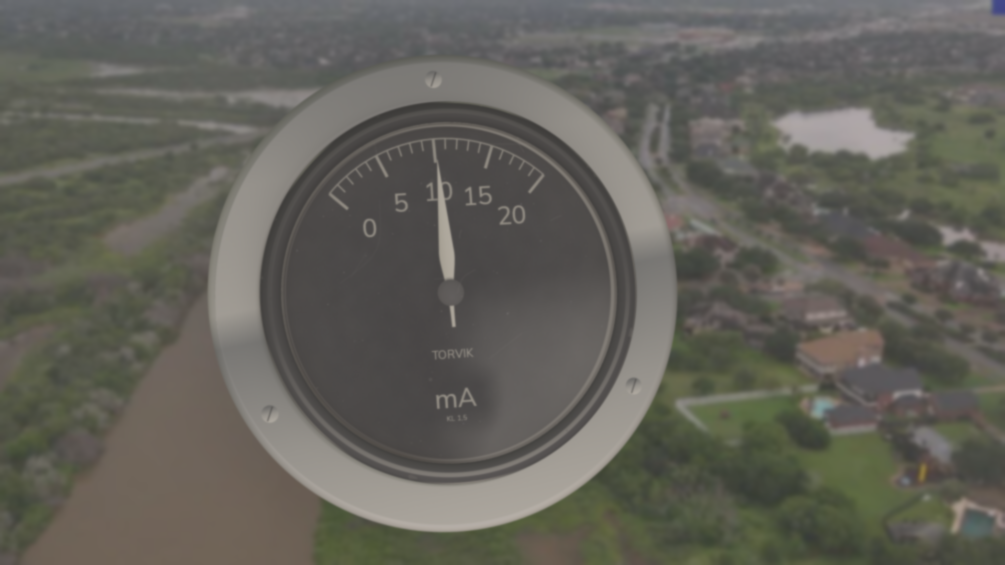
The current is 10 mA
